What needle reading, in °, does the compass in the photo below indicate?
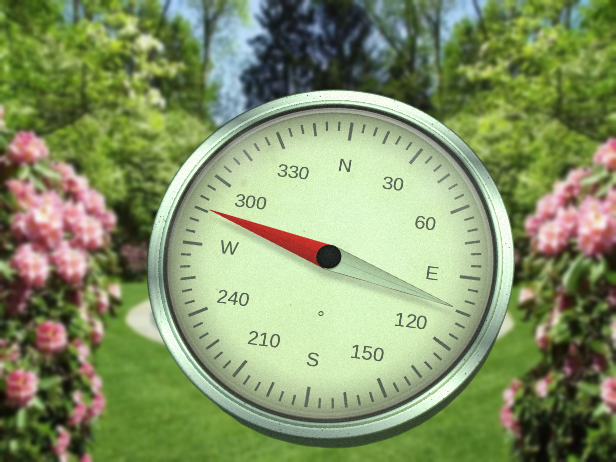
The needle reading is 285 °
